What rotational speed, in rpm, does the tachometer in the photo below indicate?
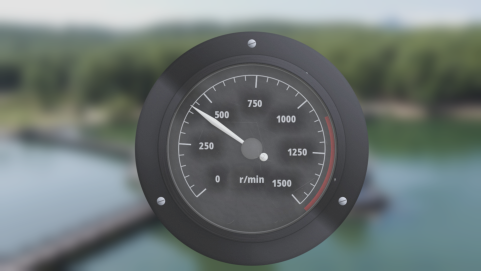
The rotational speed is 425 rpm
